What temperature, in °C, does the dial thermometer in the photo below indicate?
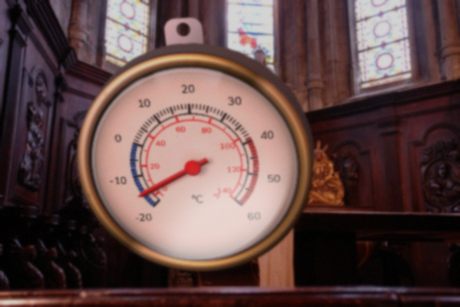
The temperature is -15 °C
